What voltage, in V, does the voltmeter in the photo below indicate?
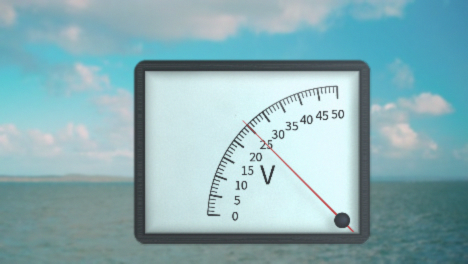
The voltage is 25 V
